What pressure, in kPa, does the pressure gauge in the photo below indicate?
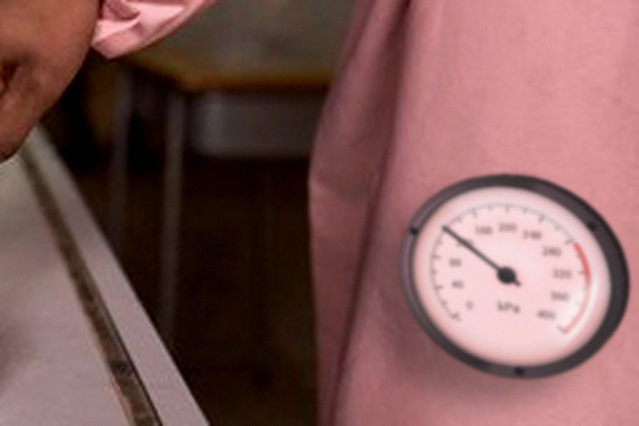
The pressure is 120 kPa
